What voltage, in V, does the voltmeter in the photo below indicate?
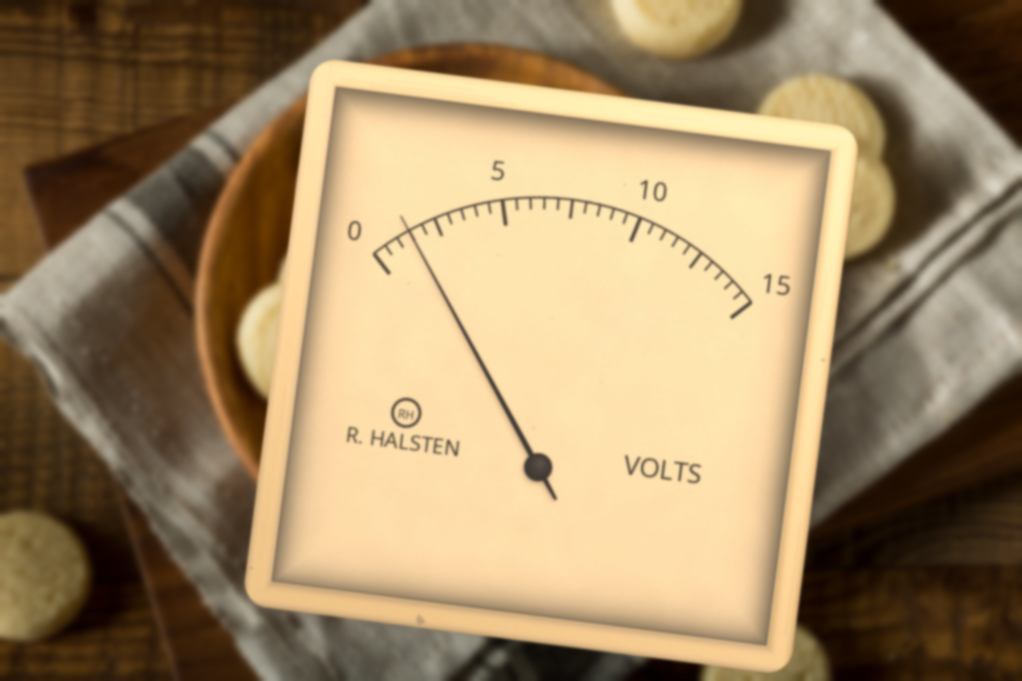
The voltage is 1.5 V
